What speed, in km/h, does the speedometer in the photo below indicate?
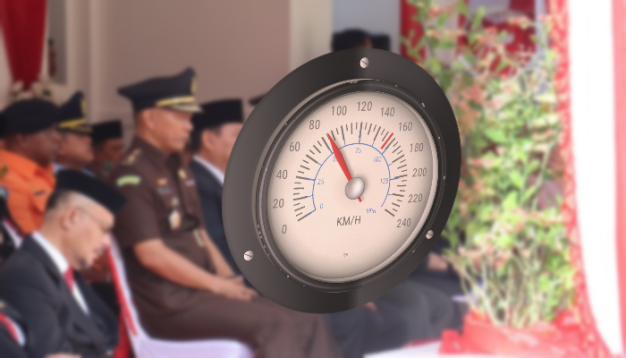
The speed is 85 km/h
